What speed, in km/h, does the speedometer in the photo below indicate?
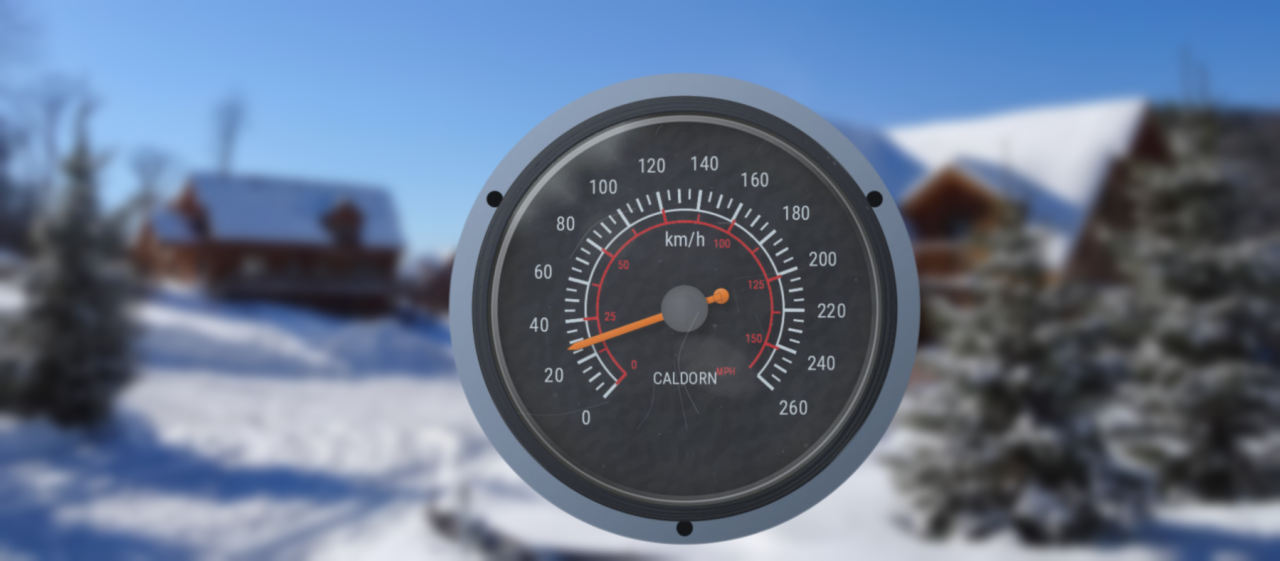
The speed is 27.5 km/h
